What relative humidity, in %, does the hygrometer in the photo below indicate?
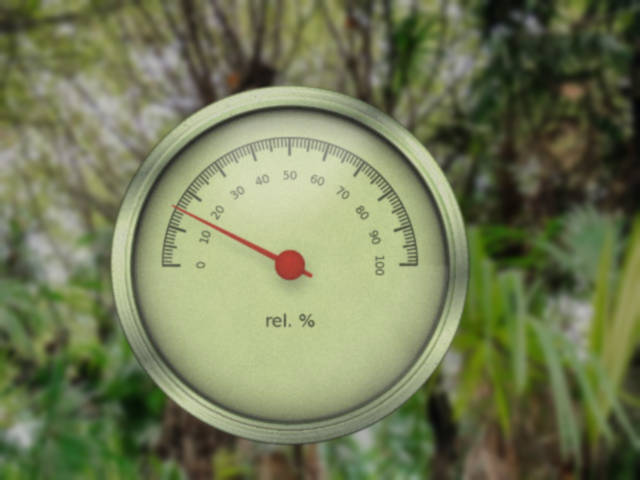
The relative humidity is 15 %
